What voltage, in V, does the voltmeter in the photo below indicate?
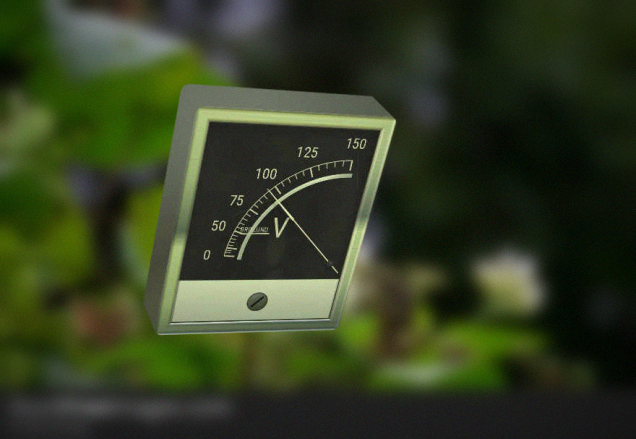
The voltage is 95 V
